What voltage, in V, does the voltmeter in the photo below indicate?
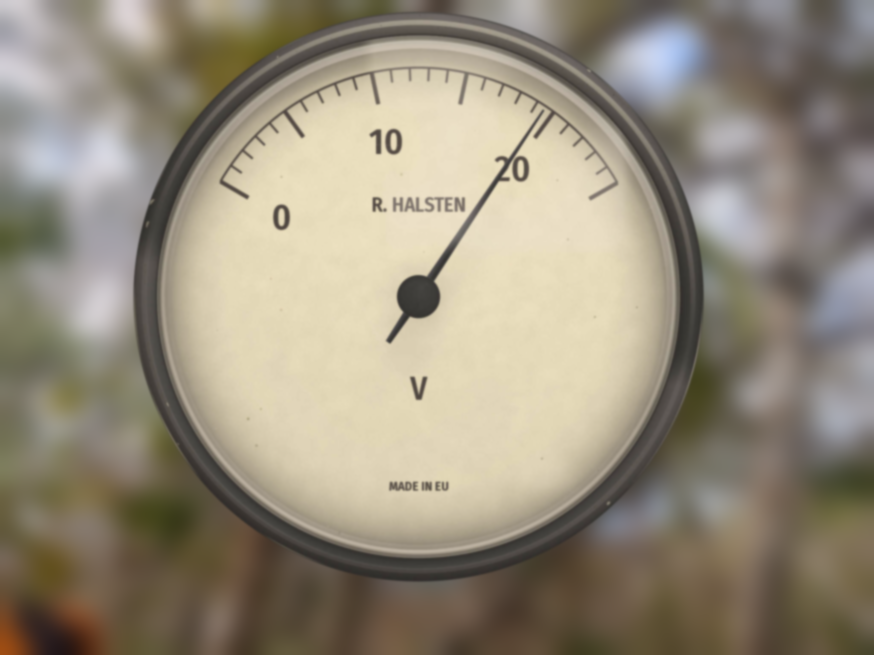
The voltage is 19.5 V
